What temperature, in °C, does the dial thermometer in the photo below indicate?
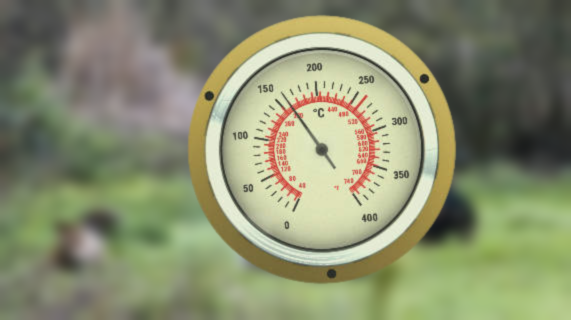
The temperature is 160 °C
